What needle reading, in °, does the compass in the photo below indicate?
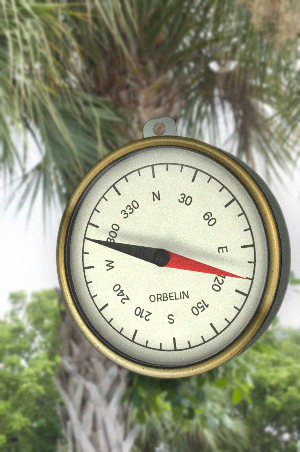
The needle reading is 110 °
